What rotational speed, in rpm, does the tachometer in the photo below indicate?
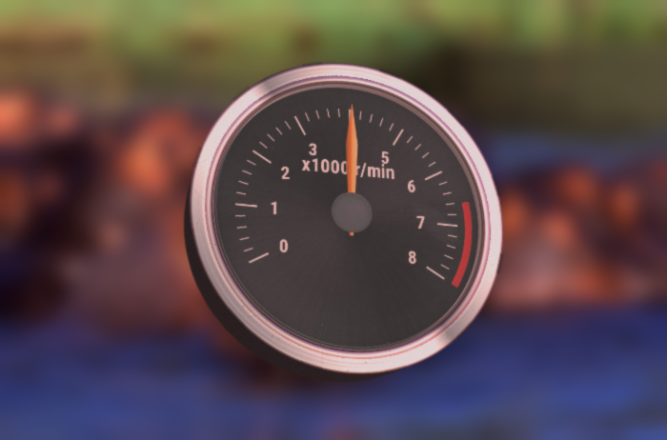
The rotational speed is 4000 rpm
